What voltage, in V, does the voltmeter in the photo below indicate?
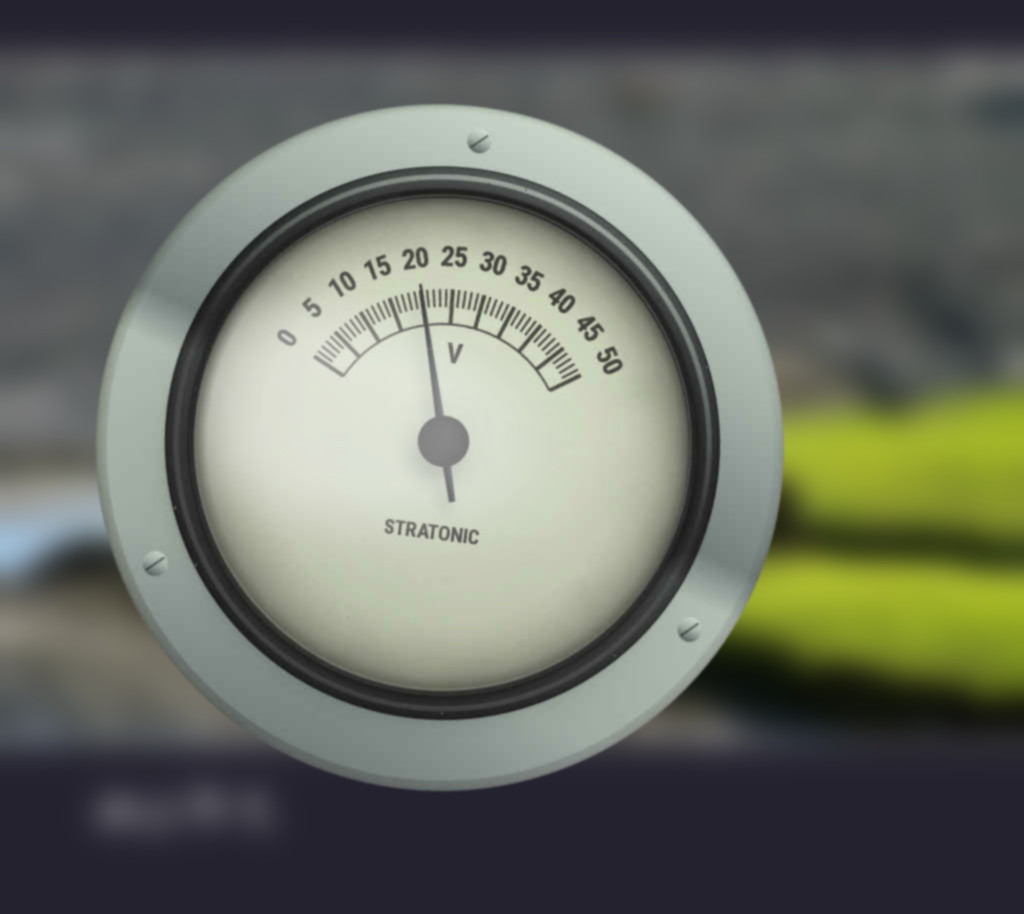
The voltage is 20 V
